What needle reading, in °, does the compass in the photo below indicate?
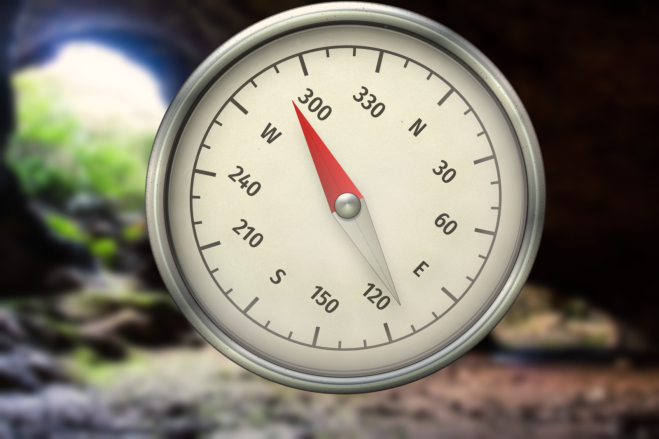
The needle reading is 290 °
